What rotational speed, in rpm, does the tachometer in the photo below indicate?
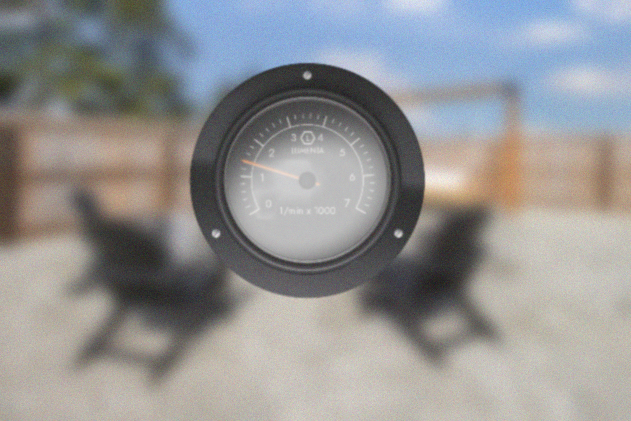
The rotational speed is 1400 rpm
